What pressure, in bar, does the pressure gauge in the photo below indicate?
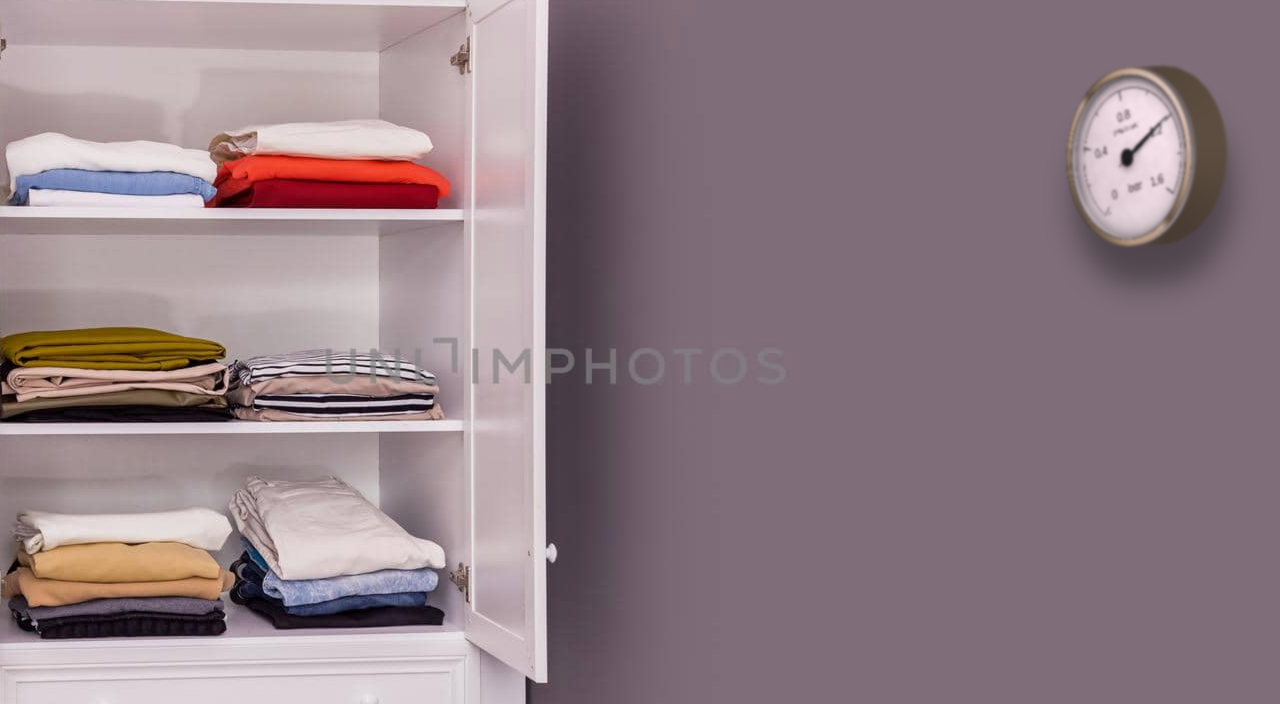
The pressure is 1.2 bar
